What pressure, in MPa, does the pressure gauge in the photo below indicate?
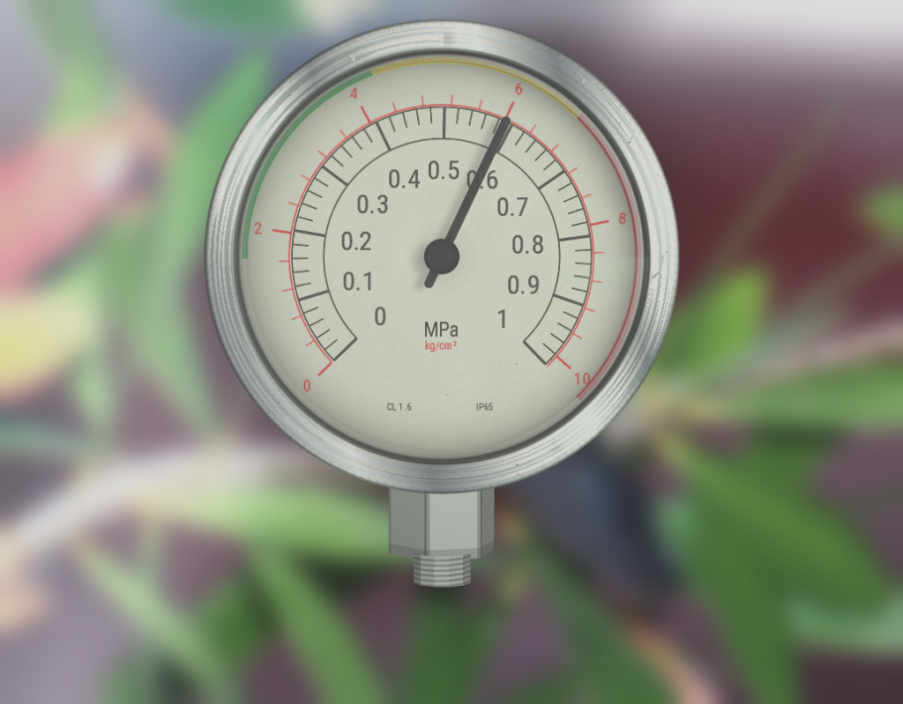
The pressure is 0.59 MPa
